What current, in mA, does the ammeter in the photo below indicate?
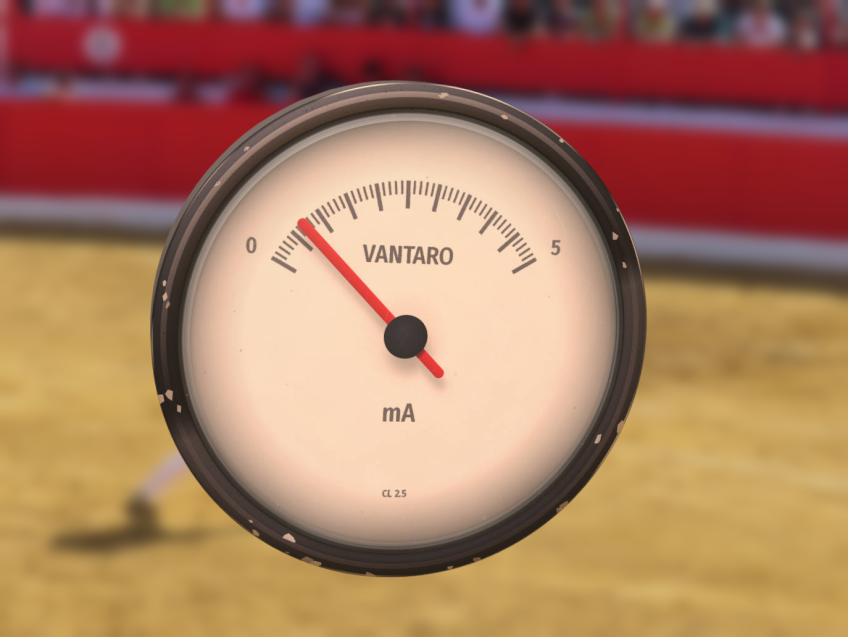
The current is 0.7 mA
